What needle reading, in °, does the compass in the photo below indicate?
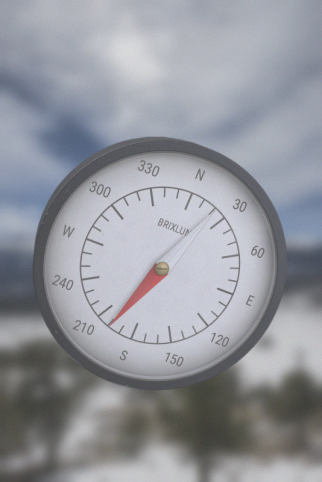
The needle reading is 200 °
